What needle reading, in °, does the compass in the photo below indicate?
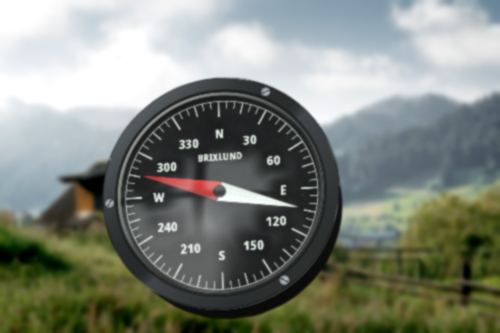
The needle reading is 285 °
